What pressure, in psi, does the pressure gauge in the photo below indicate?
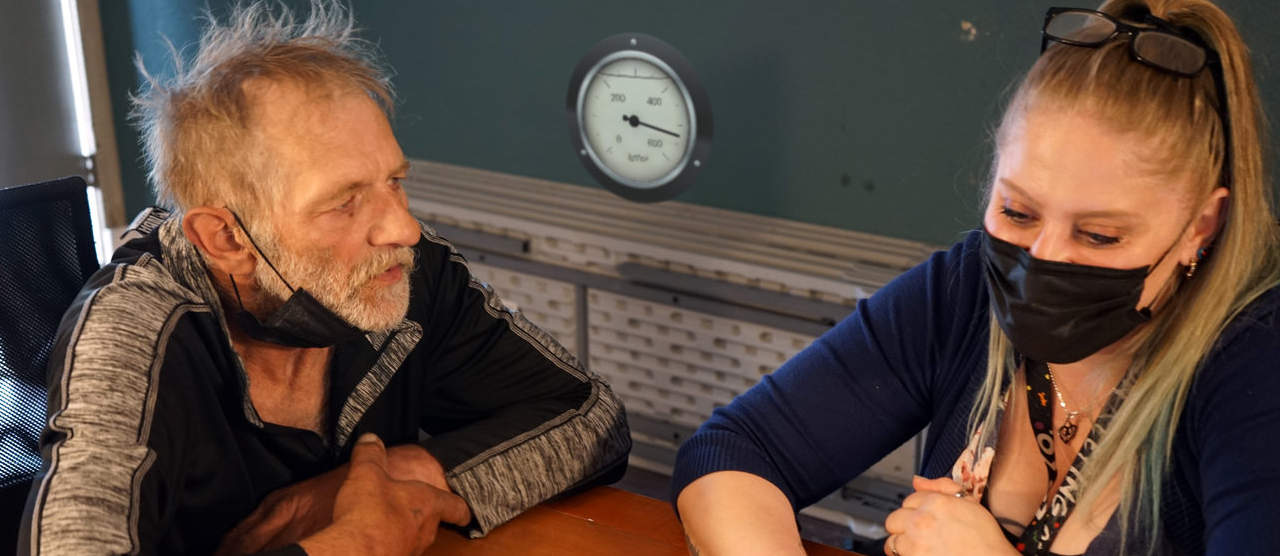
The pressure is 525 psi
